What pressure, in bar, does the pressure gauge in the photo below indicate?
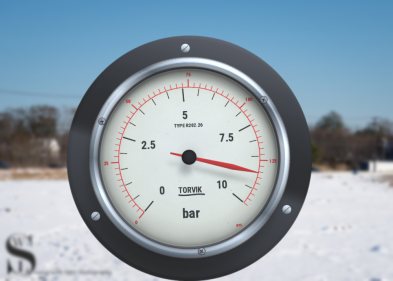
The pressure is 9 bar
